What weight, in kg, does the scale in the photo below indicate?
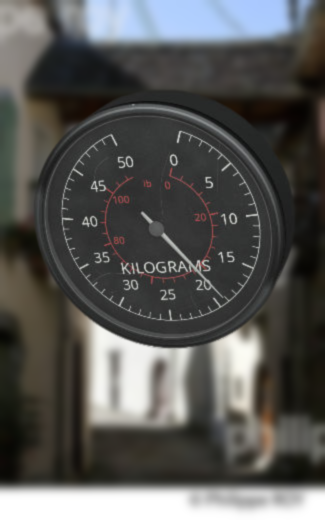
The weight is 19 kg
